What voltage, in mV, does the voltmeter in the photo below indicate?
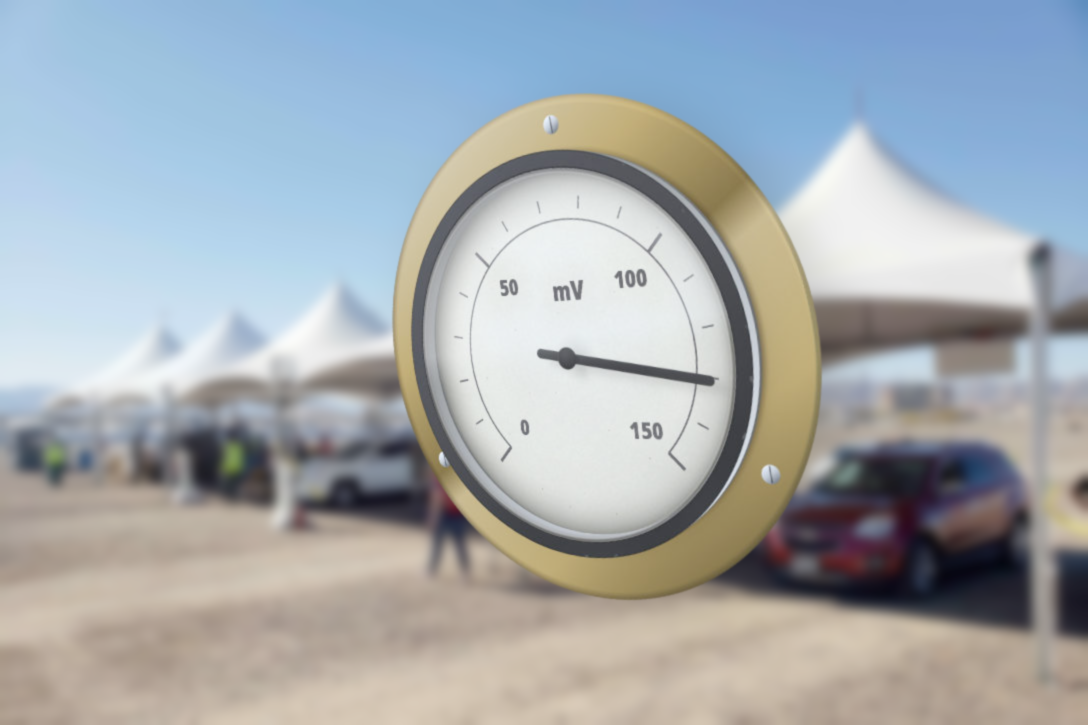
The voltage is 130 mV
